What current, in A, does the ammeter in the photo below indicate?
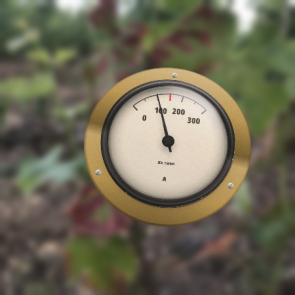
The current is 100 A
